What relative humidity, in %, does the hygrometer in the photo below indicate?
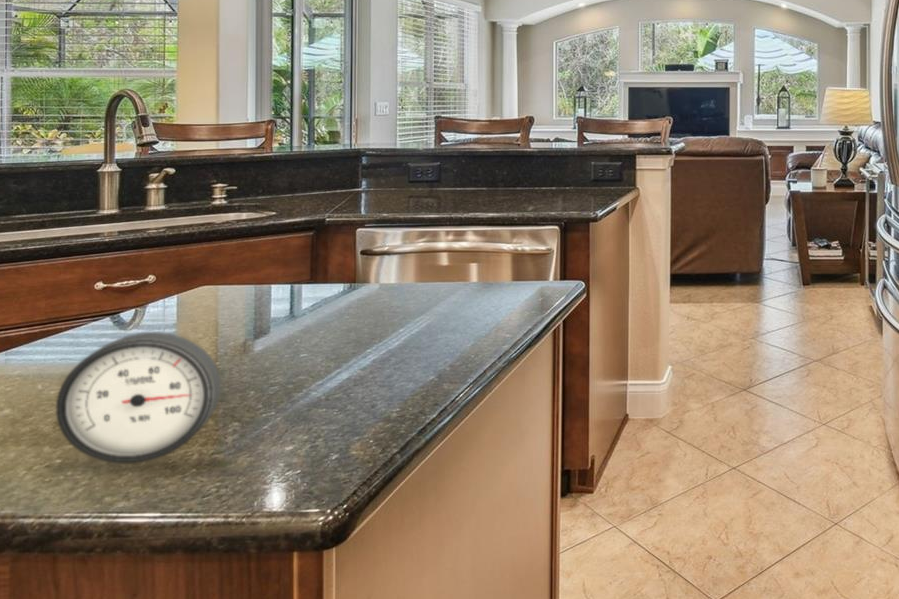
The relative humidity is 88 %
